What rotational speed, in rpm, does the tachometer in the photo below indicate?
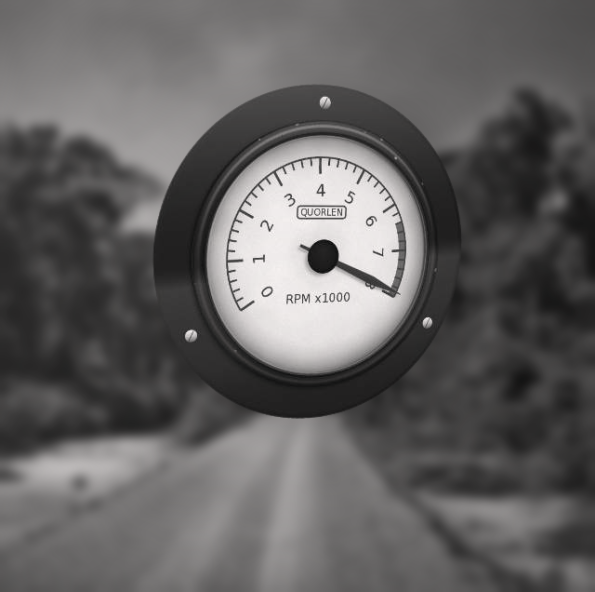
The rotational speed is 7900 rpm
